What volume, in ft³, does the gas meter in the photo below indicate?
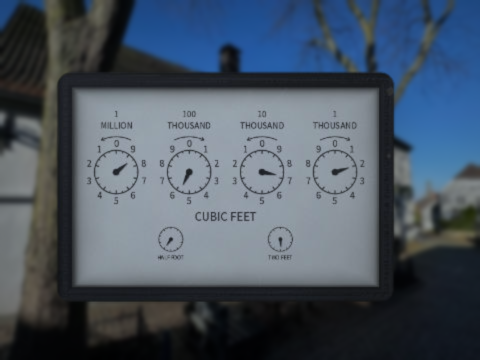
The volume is 857200 ft³
